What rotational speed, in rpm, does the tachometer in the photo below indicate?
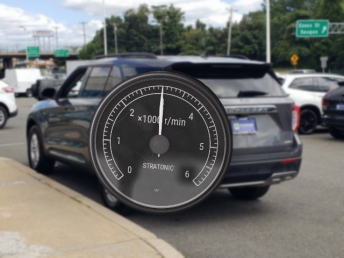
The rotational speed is 3000 rpm
